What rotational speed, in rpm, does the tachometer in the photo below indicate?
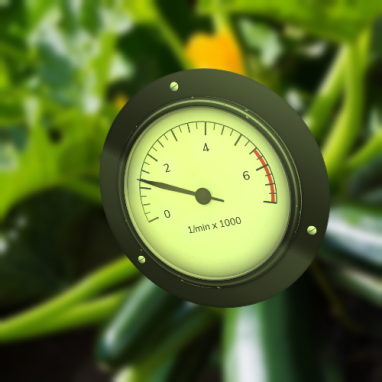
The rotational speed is 1250 rpm
